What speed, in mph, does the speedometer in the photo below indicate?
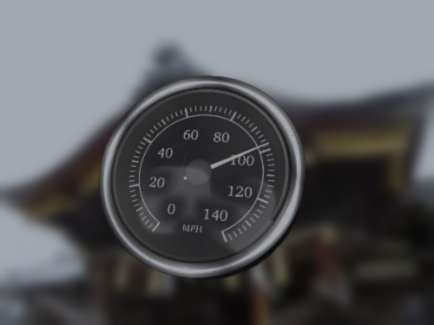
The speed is 98 mph
